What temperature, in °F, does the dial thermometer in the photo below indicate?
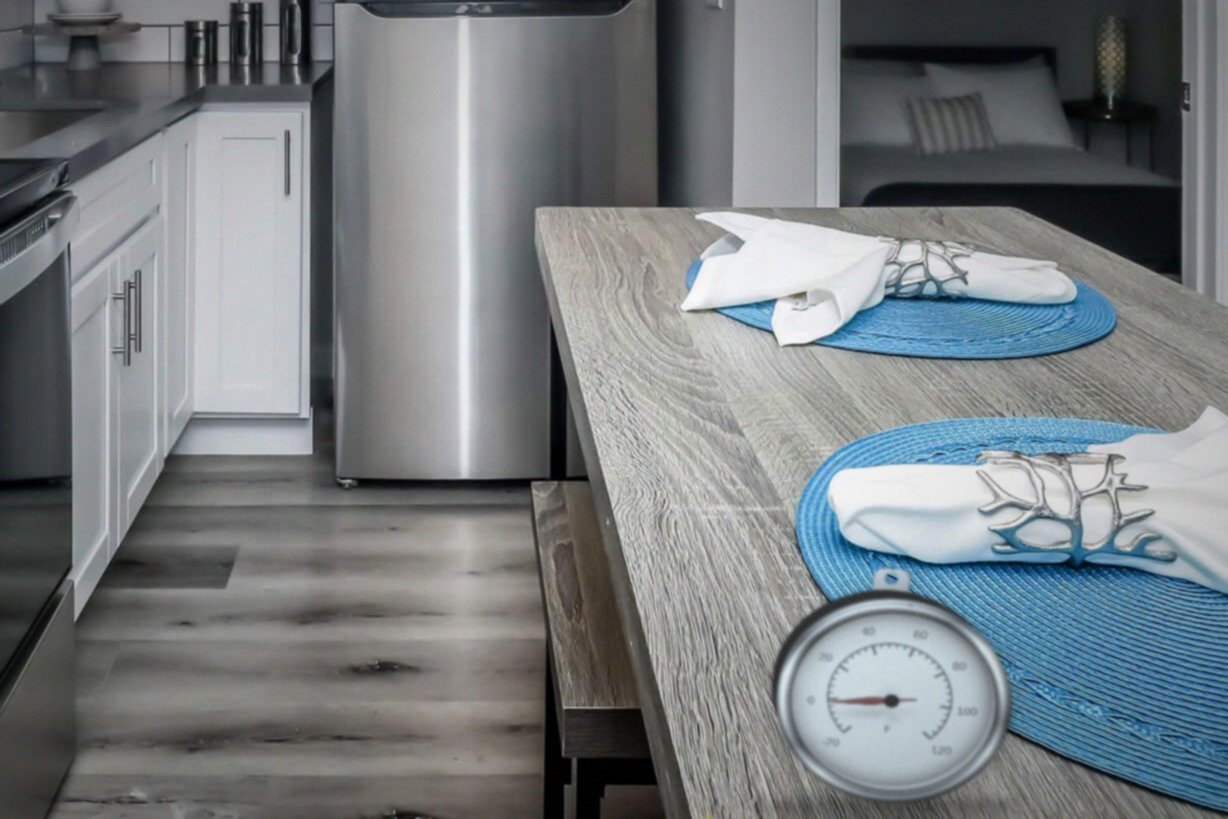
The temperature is 0 °F
